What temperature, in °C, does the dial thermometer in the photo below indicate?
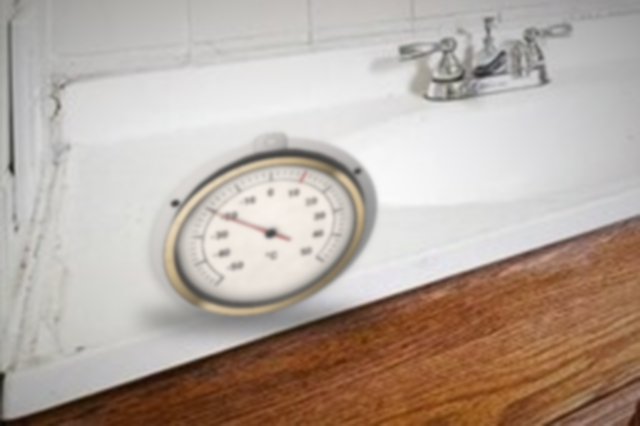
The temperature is -20 °C
